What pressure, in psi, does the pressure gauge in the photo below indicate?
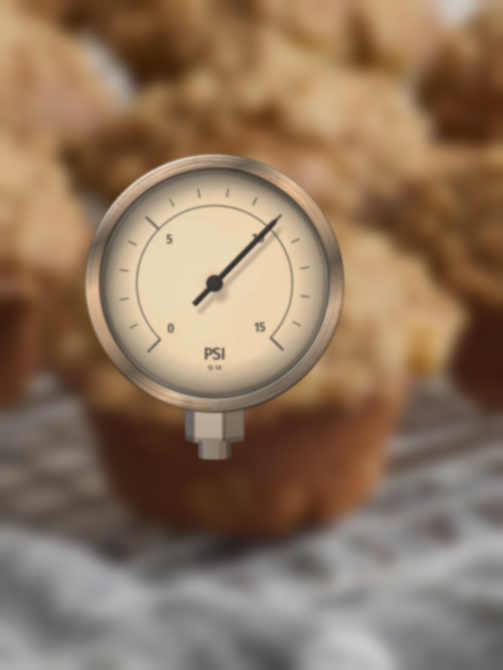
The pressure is 10 psi
